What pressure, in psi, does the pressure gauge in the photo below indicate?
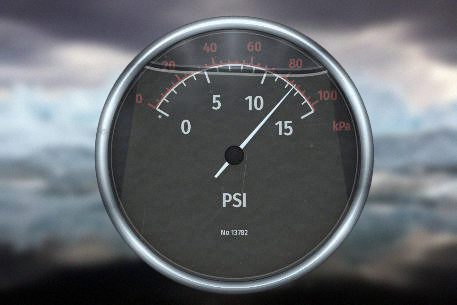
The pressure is 12.5 psi
